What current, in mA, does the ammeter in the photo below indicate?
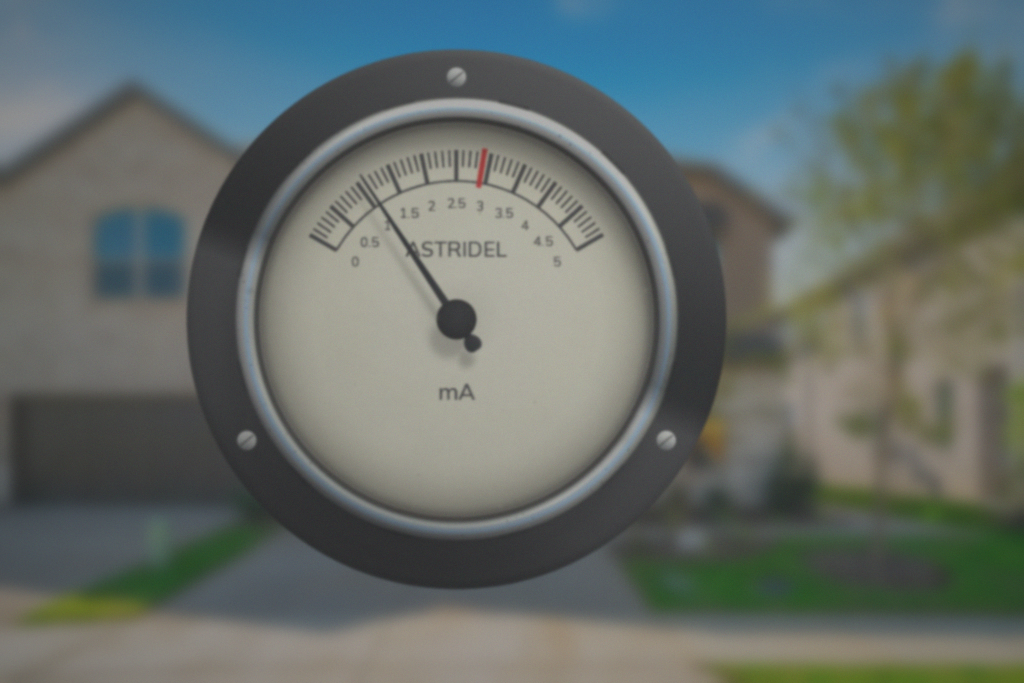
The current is 1.1 mA
